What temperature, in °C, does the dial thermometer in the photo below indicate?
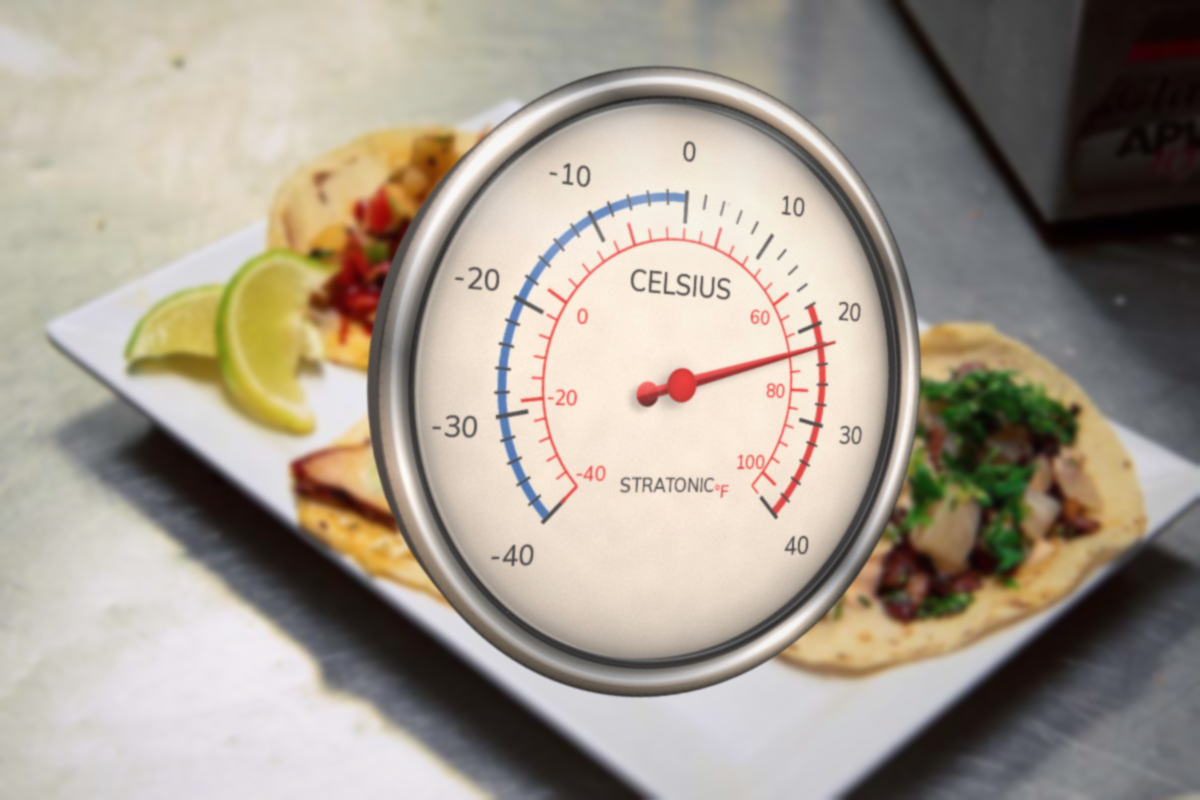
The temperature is 22 °C
